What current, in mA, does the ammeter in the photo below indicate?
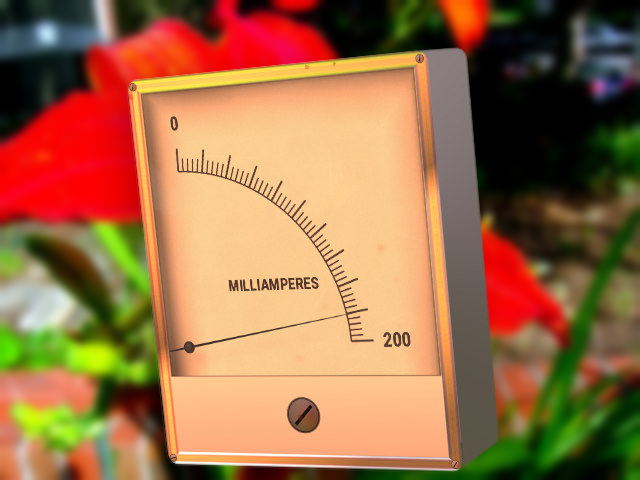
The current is 180 mA
